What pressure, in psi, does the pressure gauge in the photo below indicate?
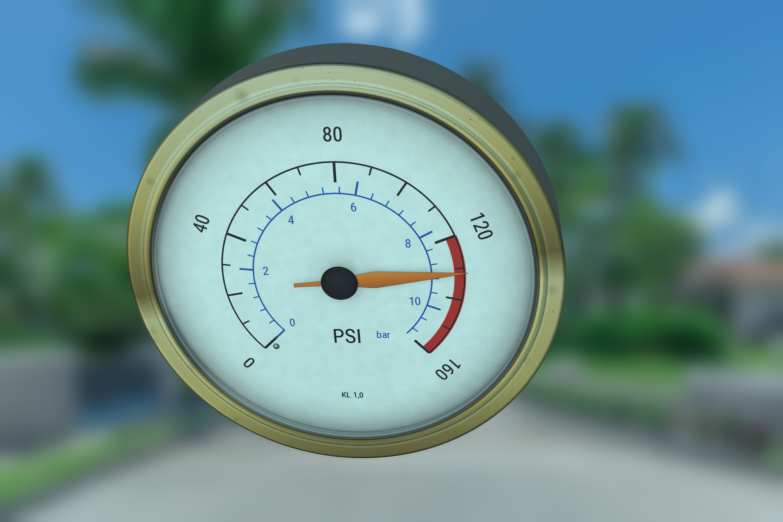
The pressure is 130 psi
